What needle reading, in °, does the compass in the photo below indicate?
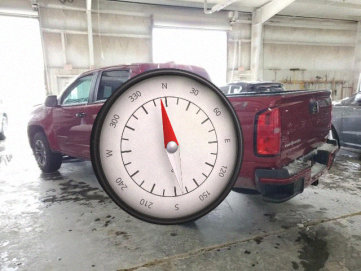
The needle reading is 352.5 °
